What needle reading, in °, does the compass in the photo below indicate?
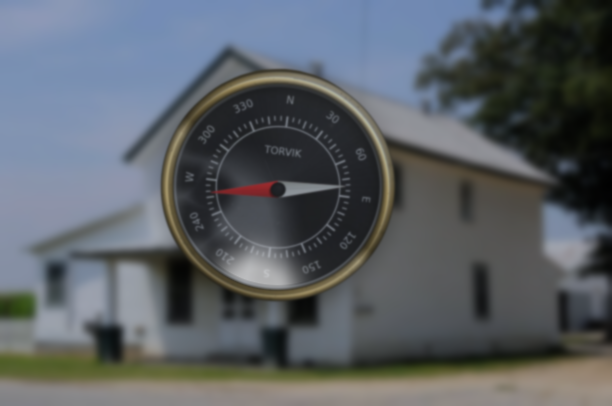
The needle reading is 260 °
